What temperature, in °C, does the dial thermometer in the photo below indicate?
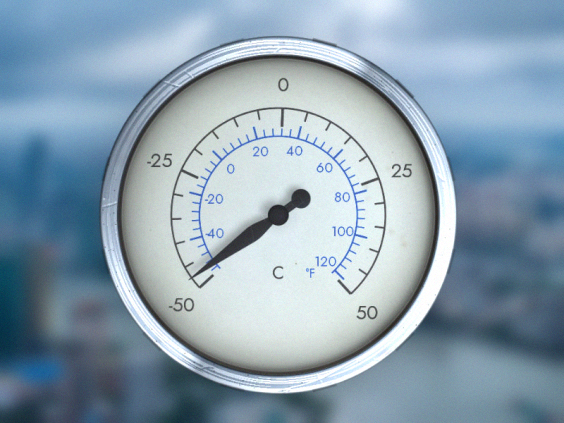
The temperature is -47.5 °C
